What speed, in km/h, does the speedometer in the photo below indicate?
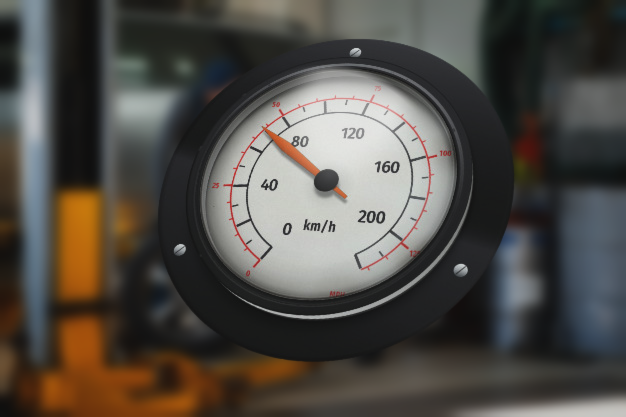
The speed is 70 km/h
